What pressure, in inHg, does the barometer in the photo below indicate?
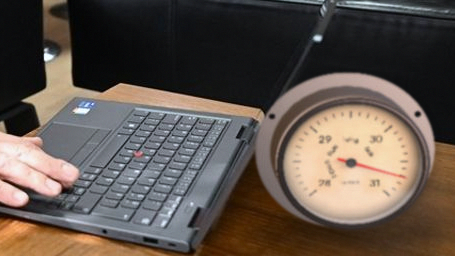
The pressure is 30.7 inHg
